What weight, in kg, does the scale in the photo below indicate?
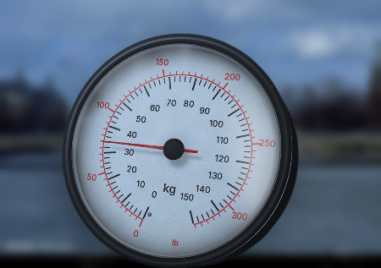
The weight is 34 kg
